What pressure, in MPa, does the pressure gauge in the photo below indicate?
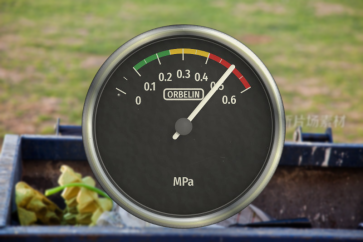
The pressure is 0.5 MPa
